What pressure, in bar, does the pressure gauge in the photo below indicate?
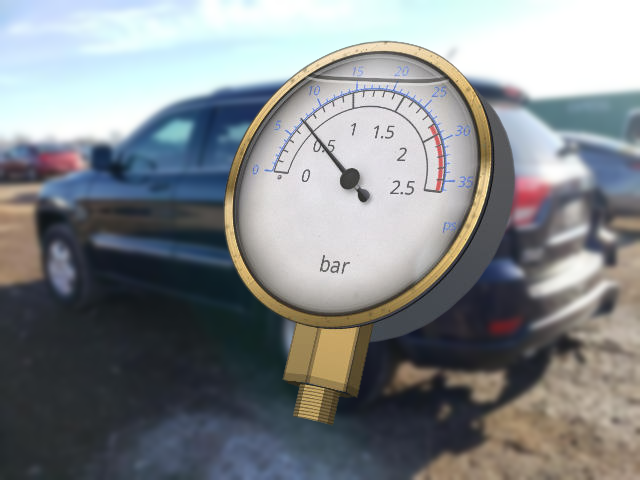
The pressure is 0.5 bar
